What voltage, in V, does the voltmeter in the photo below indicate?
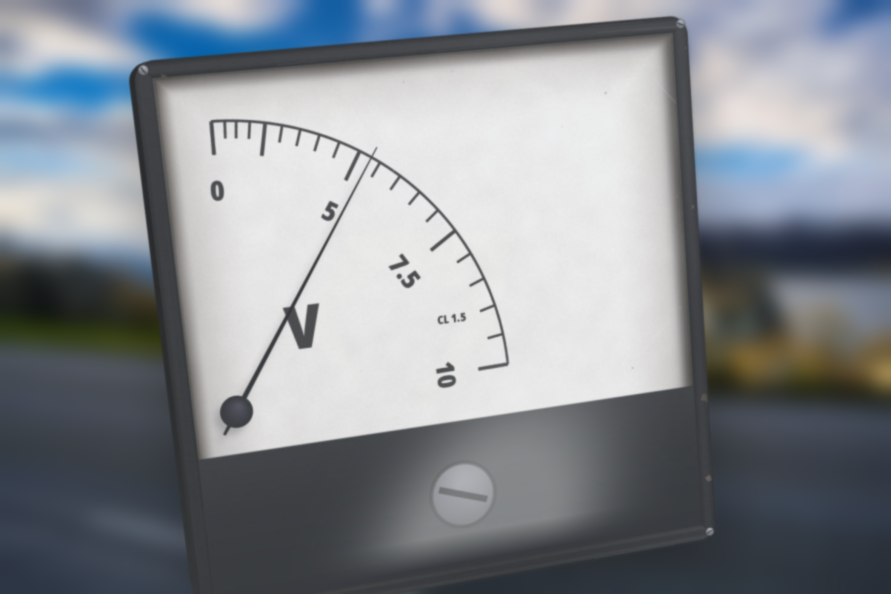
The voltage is 5.25 V
